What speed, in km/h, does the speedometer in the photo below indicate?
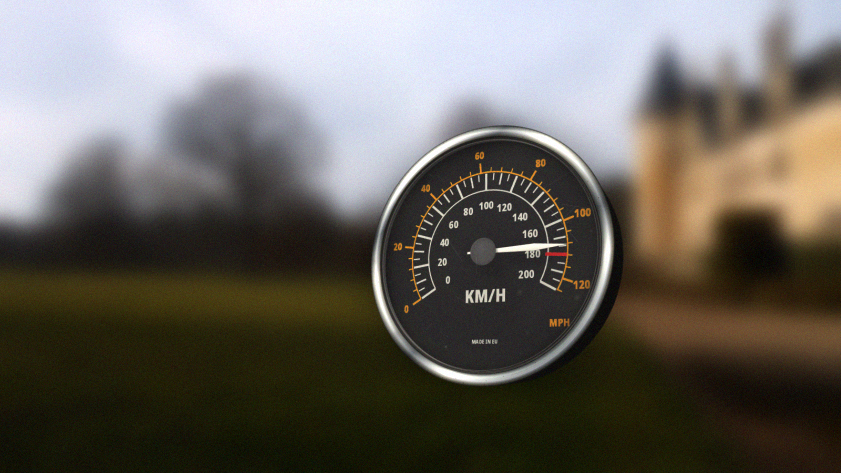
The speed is 175 km/h
